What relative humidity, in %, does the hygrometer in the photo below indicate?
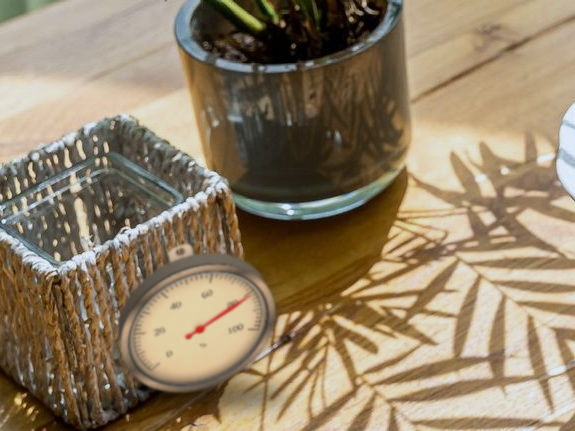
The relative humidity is 80 %
